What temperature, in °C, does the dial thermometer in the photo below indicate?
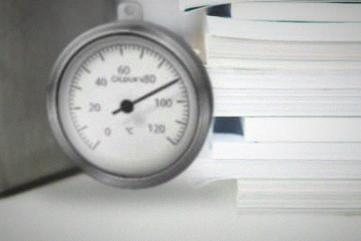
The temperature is 90 °C
